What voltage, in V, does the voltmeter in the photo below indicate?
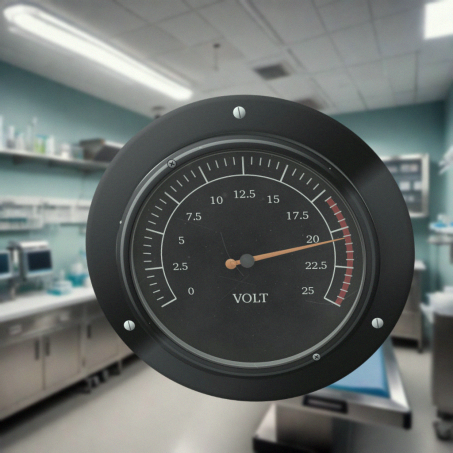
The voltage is 20.5 V
